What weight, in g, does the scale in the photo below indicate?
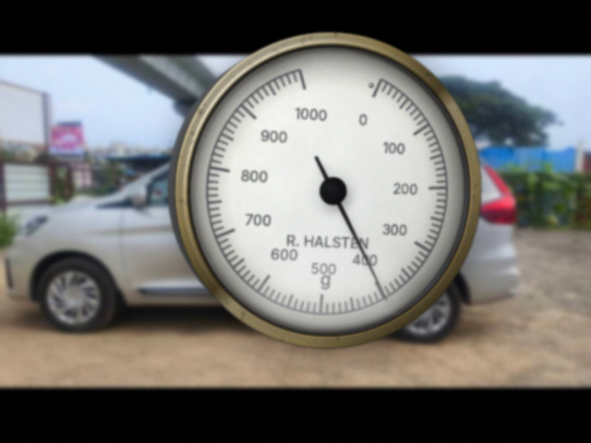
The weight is 400 g
